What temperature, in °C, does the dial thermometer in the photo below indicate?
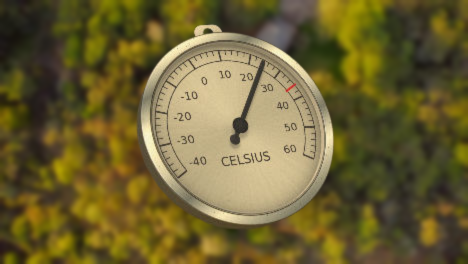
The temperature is 24 °C
